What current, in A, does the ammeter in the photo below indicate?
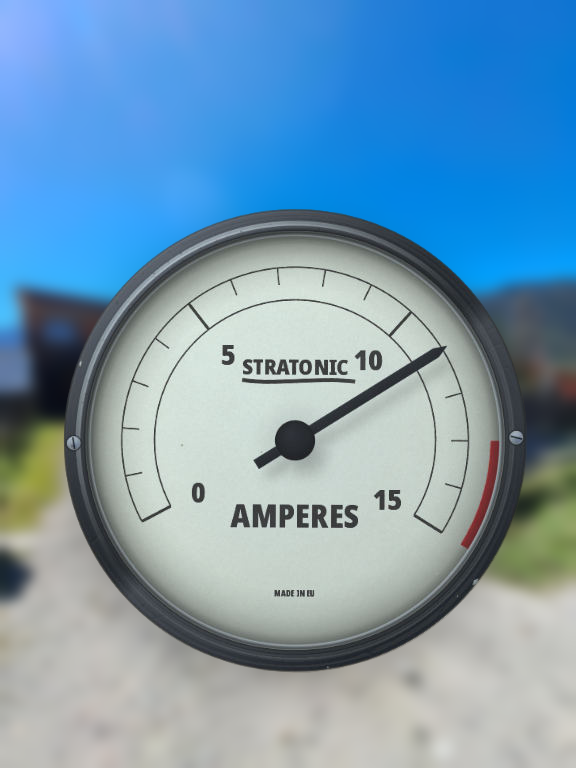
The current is 11 A
